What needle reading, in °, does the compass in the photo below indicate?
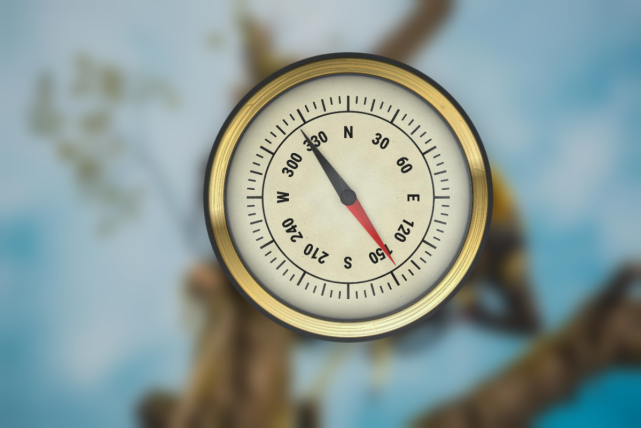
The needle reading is 145 °
